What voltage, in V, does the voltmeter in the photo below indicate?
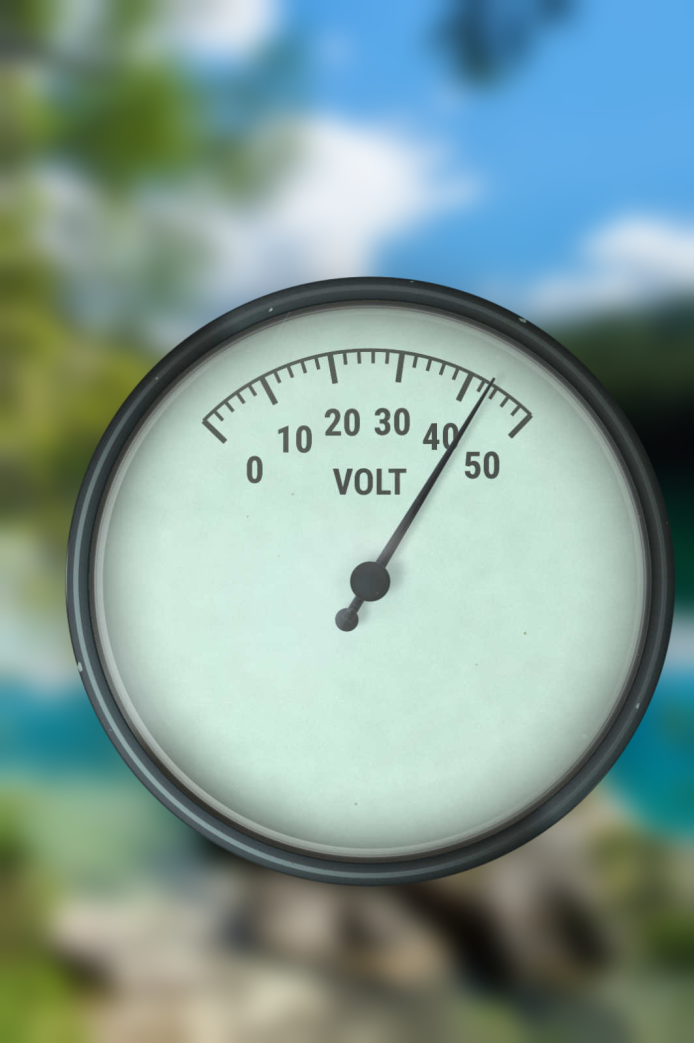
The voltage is 43 V
